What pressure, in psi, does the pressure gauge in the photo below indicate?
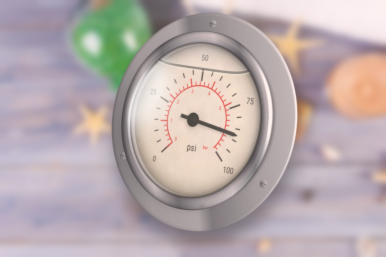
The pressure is 87.5 psi
